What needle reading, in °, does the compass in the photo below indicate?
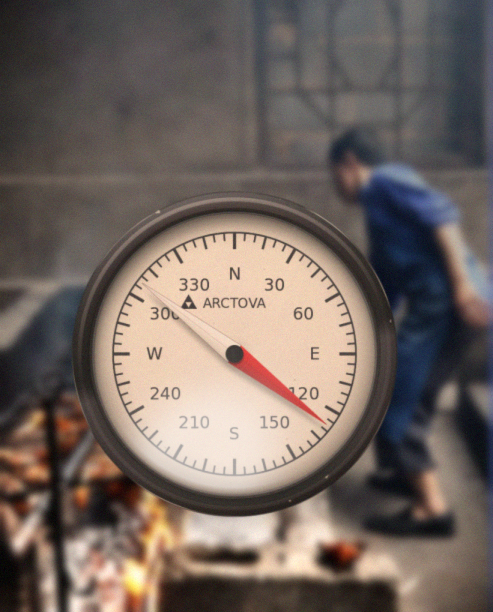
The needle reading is 127.5 °
